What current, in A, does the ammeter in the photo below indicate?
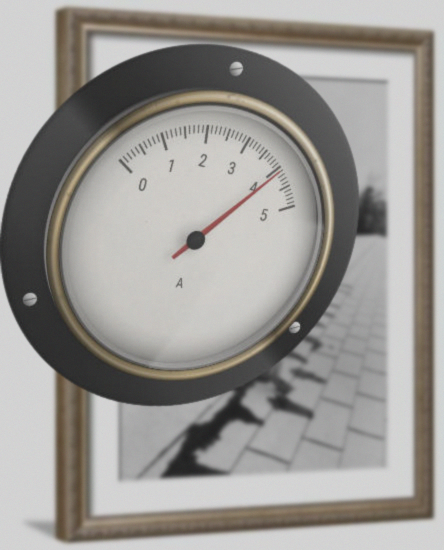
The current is 4 A
